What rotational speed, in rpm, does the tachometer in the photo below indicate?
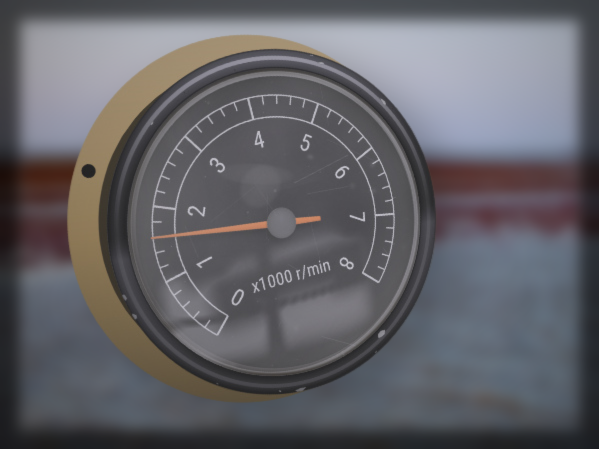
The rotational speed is 1600 rpm
